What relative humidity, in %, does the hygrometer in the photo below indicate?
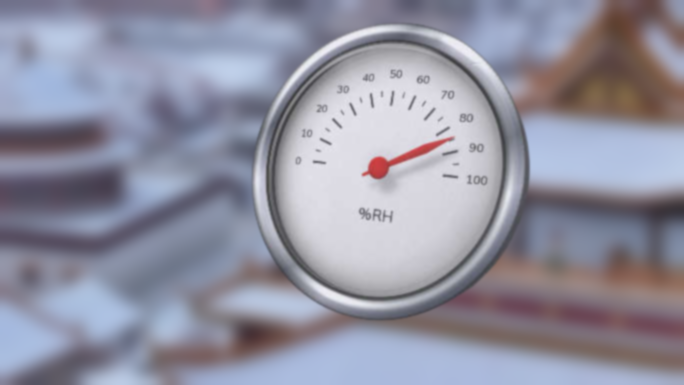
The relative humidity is 85 %
